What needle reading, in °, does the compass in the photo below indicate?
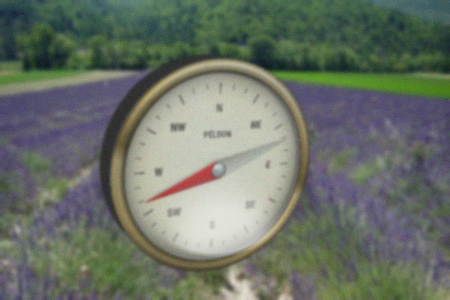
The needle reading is 250 °
